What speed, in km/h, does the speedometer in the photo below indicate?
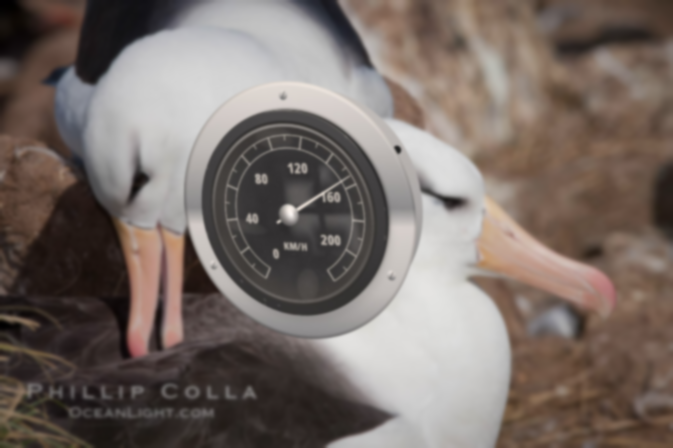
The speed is 155 km/h
